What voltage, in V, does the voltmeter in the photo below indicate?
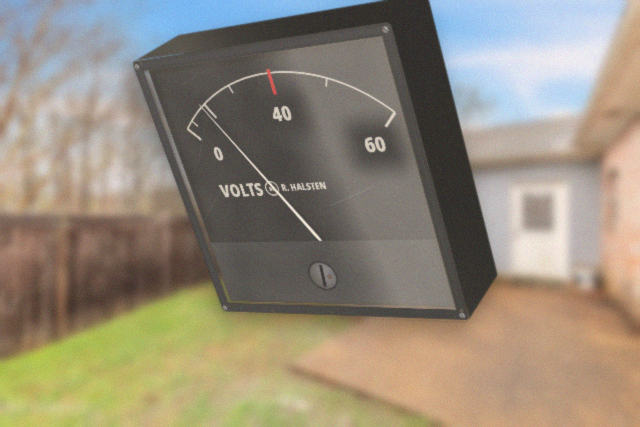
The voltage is 20 V
